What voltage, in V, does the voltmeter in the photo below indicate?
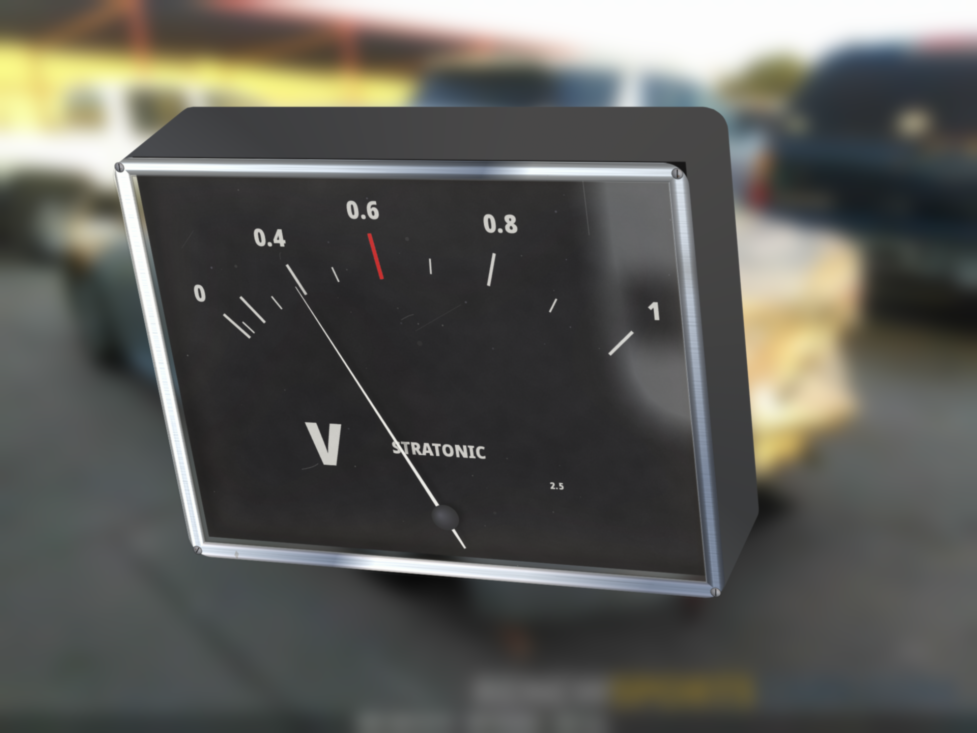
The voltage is 0.4 V
